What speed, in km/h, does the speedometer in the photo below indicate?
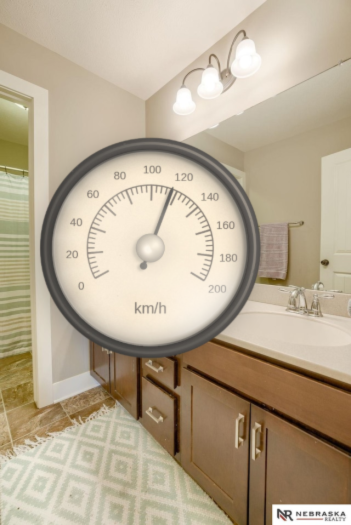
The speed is 116 km/h
